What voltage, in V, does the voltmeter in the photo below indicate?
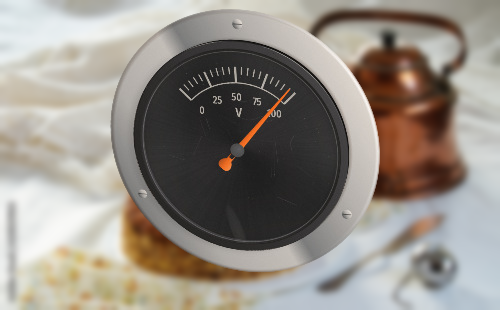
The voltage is 95 V
